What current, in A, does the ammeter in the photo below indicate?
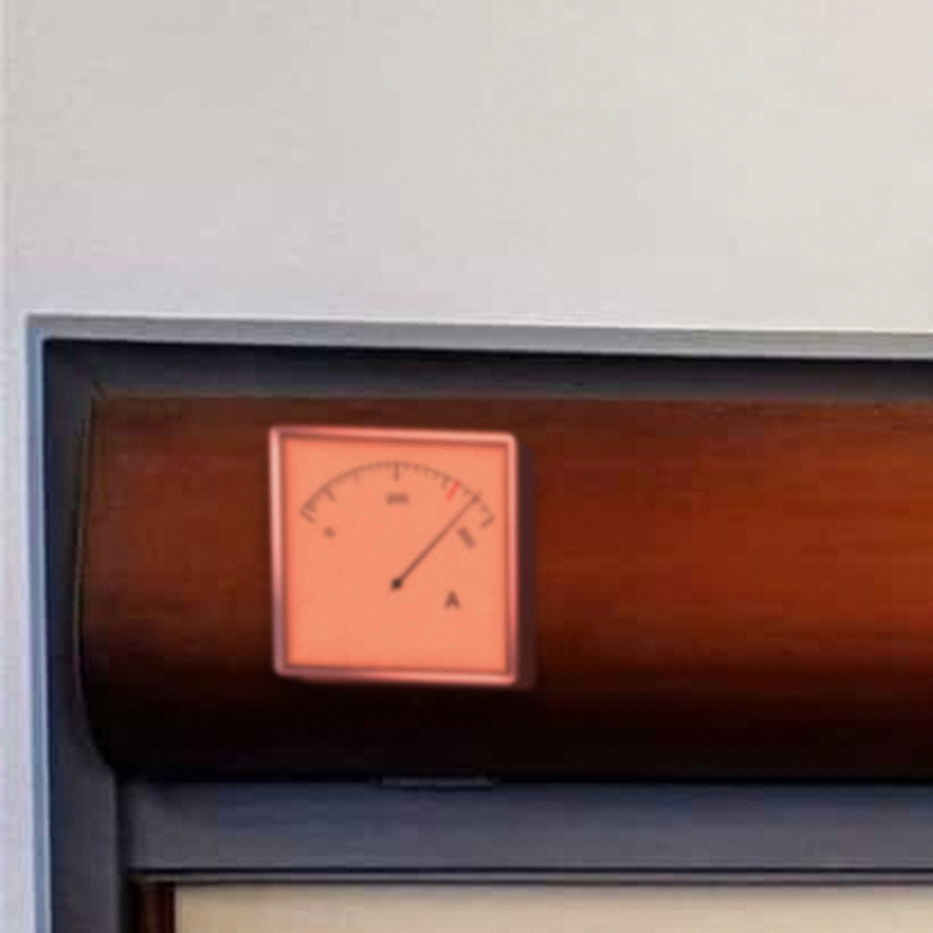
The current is 280 A
